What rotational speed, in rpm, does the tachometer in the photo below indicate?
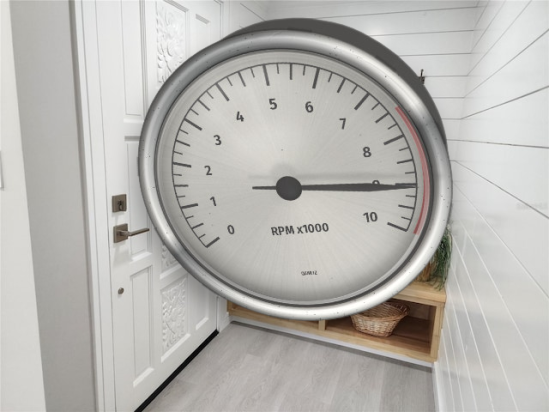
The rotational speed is 9000 rpm
